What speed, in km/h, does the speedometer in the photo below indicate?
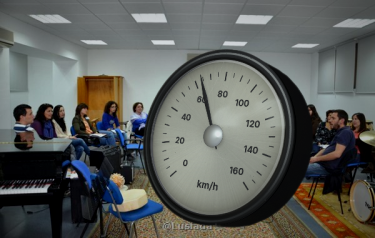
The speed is 65 km/h
